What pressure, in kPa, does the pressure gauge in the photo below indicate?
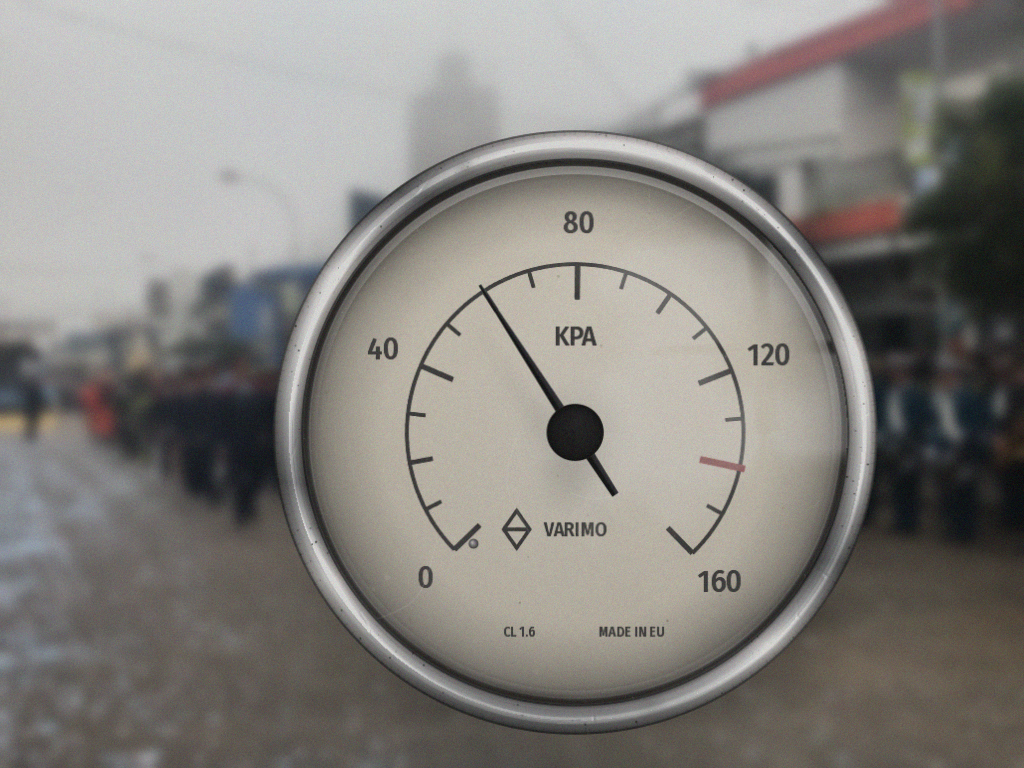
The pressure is 60 kPa
